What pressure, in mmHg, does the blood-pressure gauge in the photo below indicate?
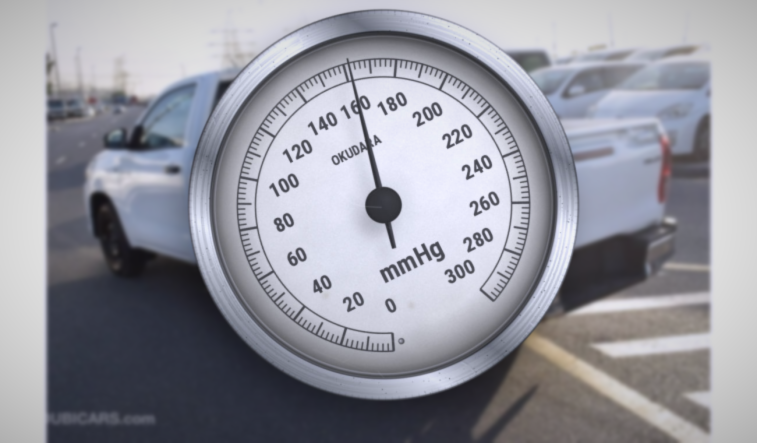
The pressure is 162 mmHg
